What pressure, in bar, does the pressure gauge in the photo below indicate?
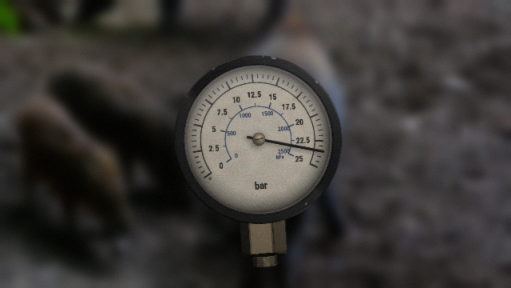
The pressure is 23.5 bar
